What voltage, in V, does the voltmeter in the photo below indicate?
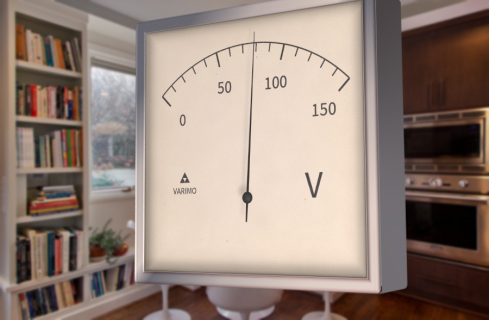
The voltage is 80 V
